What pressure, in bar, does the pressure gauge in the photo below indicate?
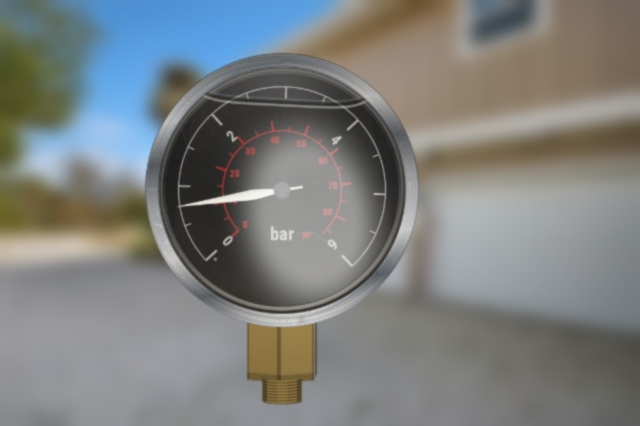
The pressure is 0.75 bar
